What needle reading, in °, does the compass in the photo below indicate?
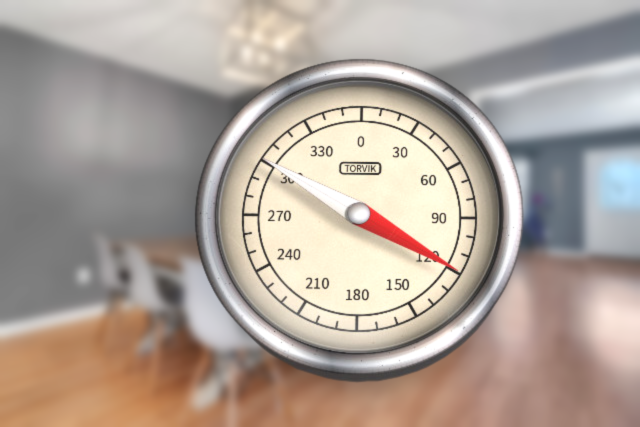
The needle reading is 120 °
